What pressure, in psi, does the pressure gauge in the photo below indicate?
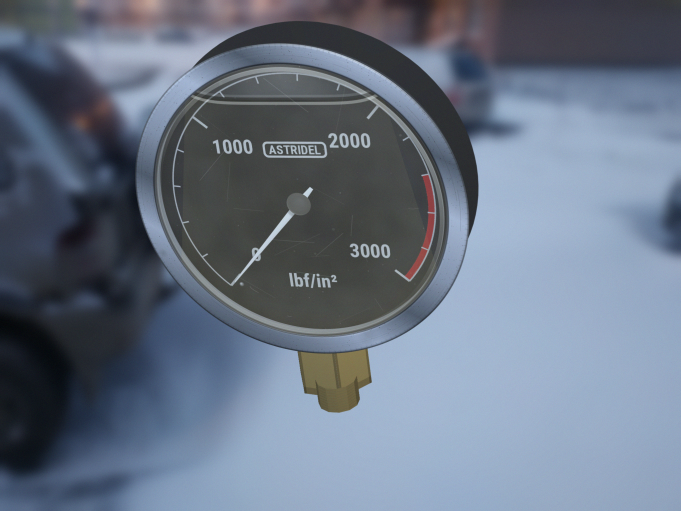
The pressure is 0 psi
